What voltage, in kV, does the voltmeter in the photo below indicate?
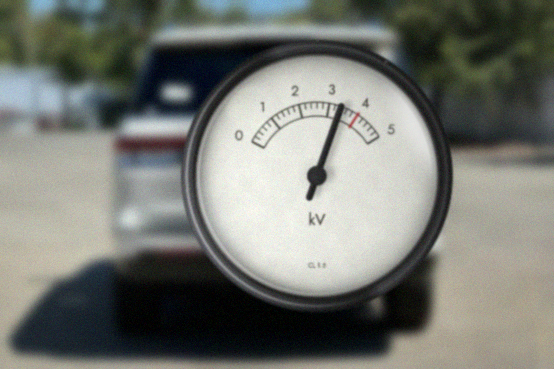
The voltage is 3.4 kV
